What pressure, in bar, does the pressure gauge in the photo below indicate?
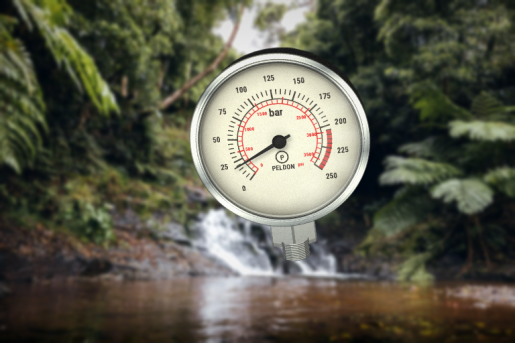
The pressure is 20 bar
